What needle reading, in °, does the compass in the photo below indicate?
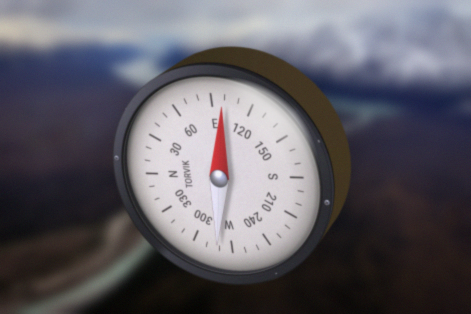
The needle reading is 100 °
